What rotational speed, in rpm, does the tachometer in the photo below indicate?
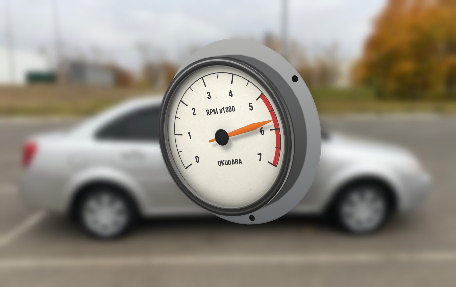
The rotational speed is 5750 rpm
